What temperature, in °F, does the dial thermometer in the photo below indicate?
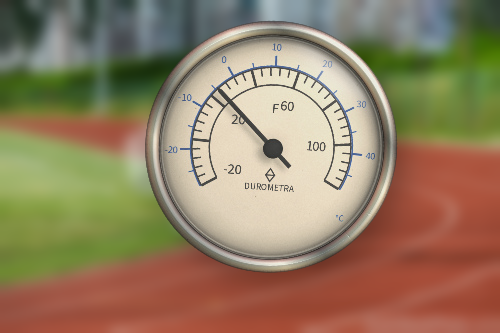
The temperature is 24 °F
